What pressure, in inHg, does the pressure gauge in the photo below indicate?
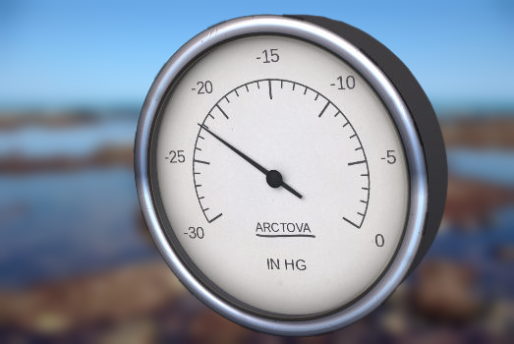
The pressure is -22 inHg
